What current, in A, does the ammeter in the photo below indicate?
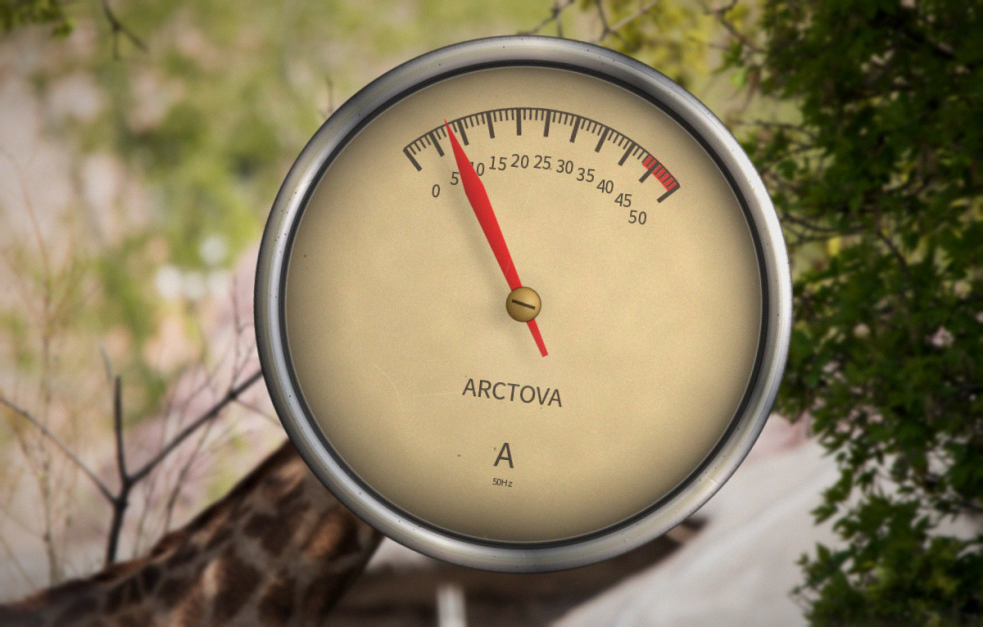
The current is 8 A
